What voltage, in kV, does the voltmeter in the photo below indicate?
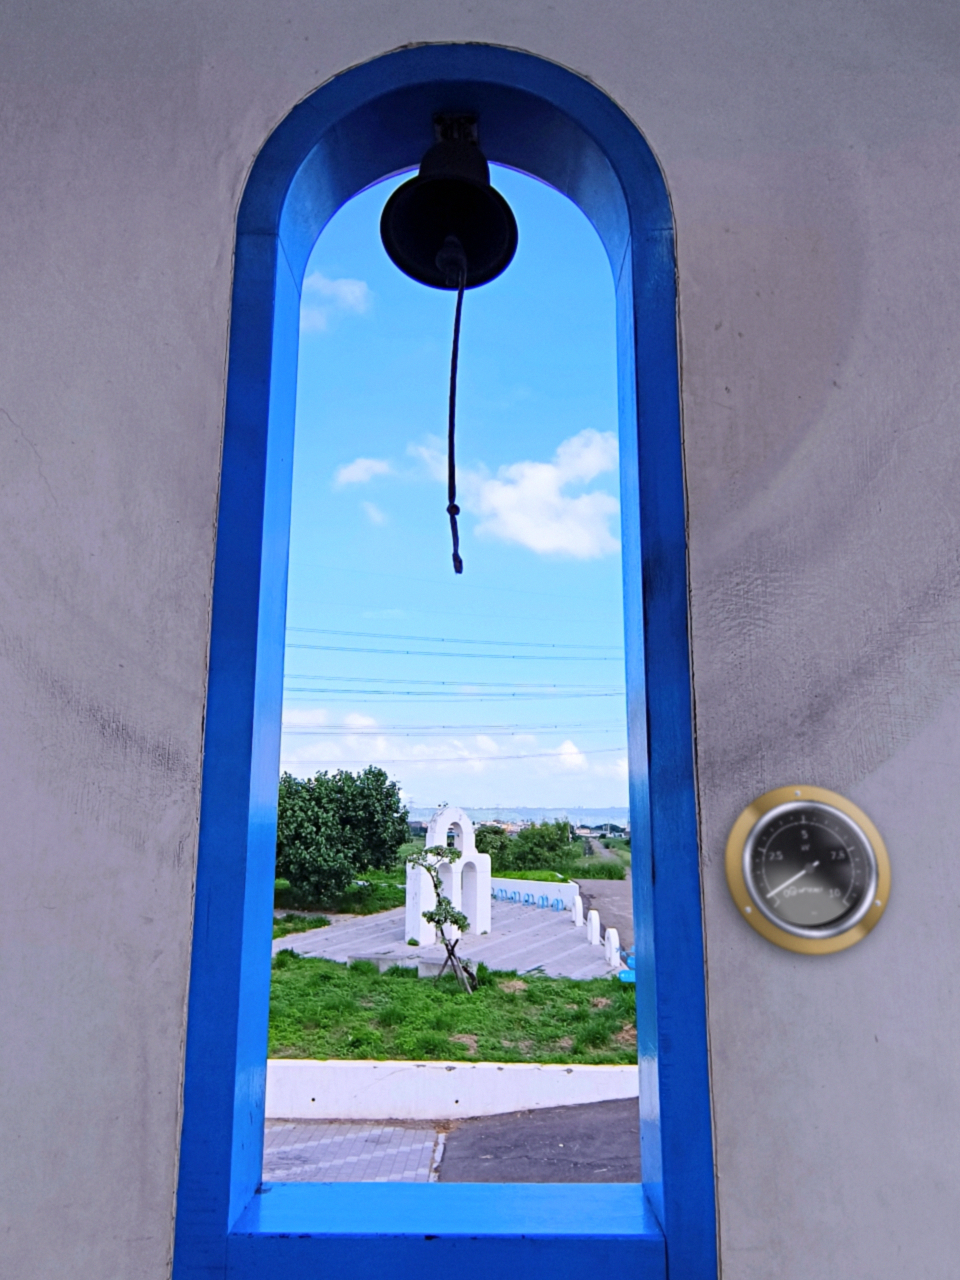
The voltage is 0.5 kV
